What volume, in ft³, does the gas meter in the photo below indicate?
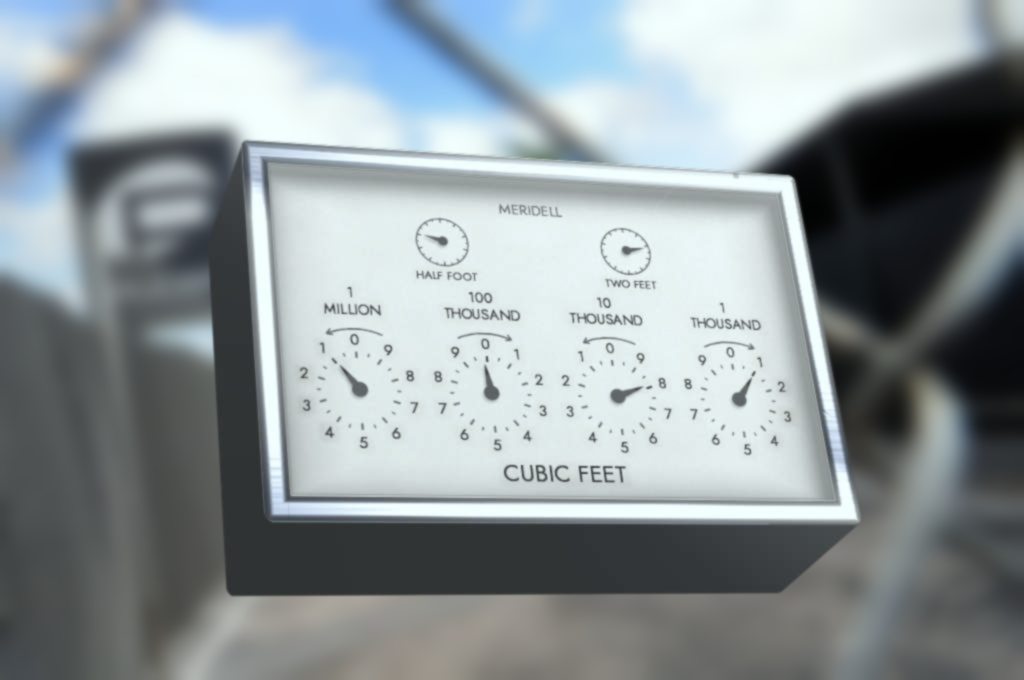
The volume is 98100 ft³
